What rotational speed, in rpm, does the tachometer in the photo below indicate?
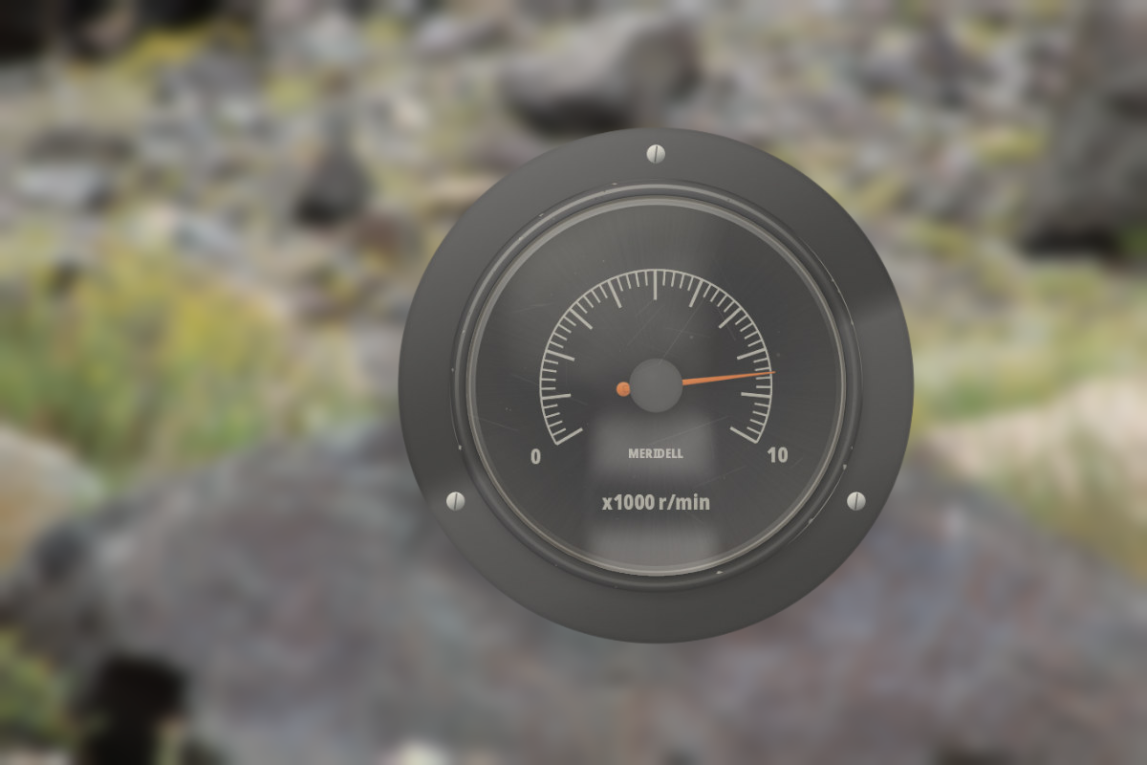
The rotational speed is 8500 rpm
